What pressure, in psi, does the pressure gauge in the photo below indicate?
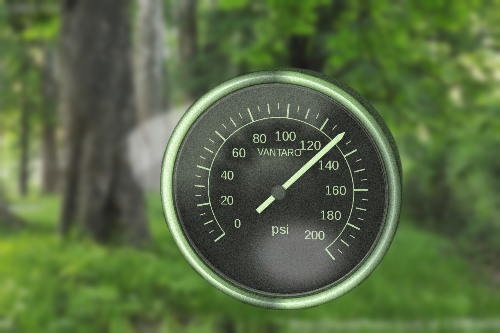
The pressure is 130 psi
